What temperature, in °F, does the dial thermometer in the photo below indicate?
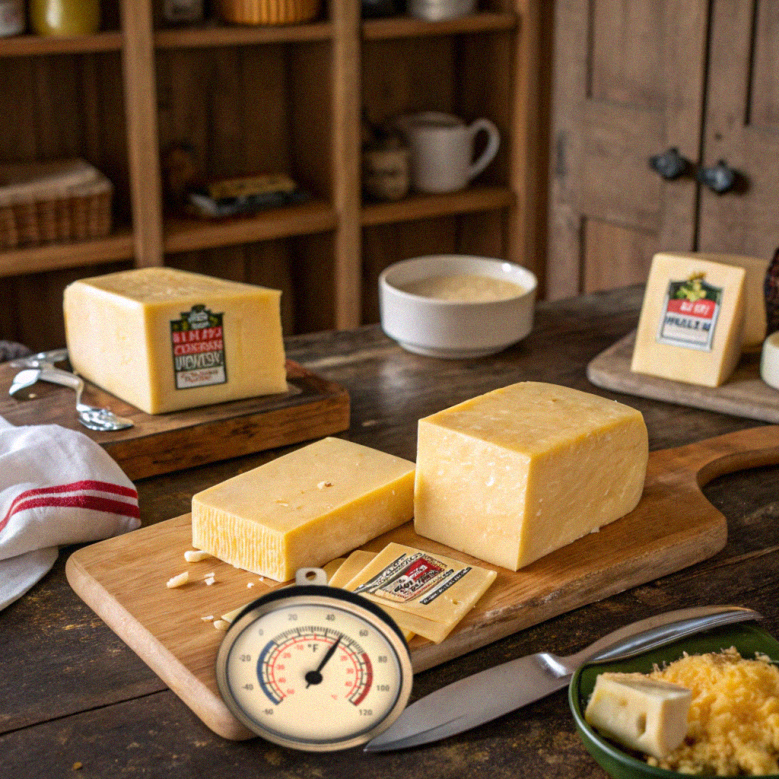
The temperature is 50 °F
